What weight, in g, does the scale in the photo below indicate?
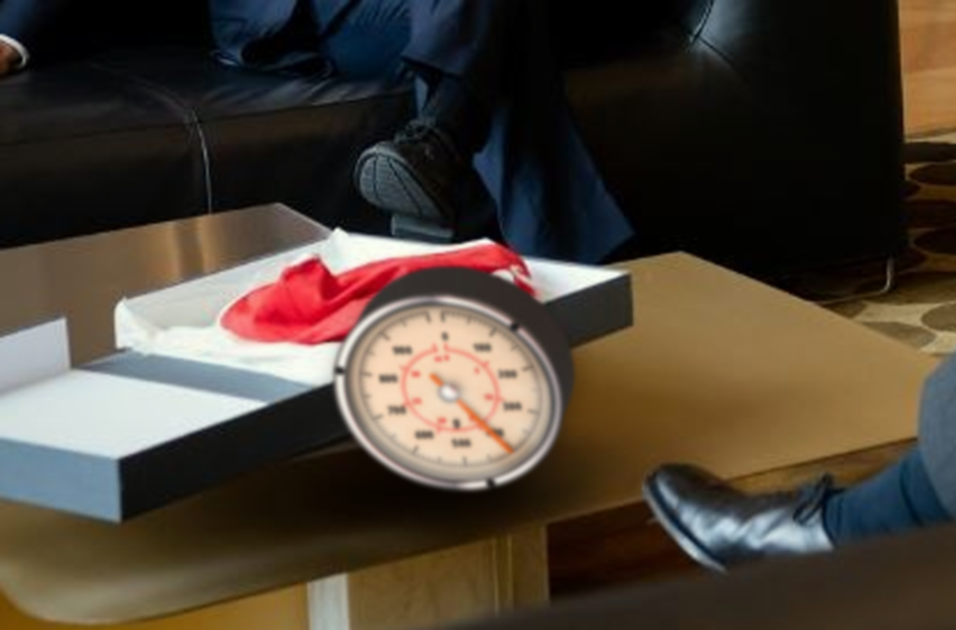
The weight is 400 g
